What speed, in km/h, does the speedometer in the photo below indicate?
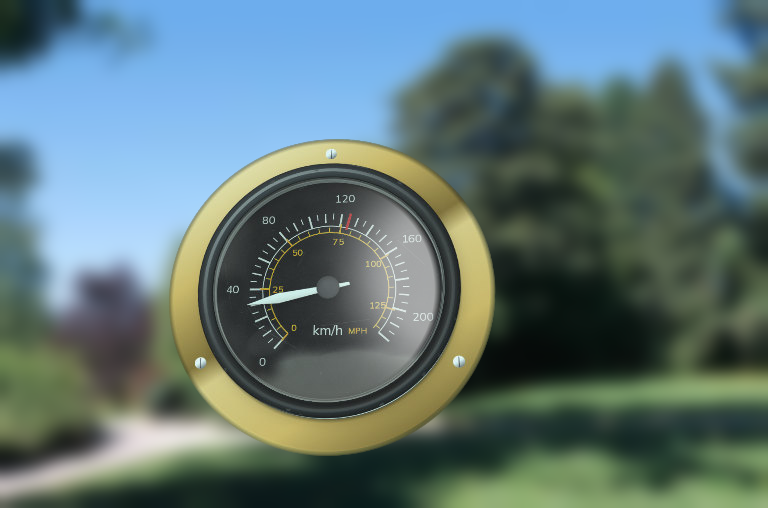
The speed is 30 km/h
